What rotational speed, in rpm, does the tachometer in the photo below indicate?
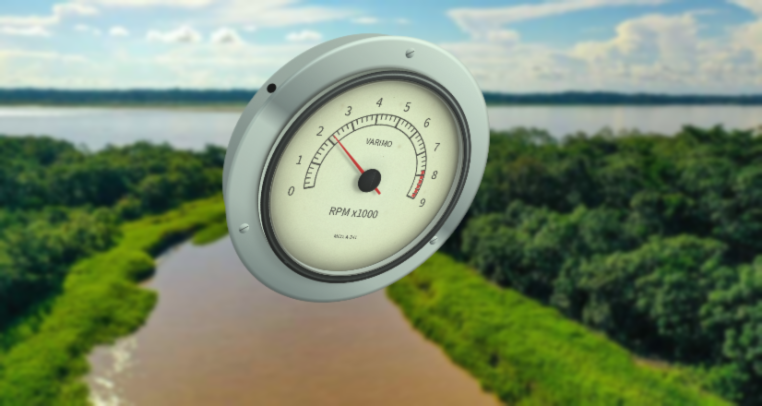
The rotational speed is 2200 rpm
